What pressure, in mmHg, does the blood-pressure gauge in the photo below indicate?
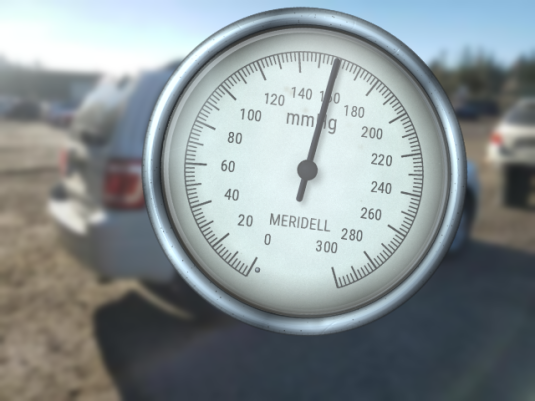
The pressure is 158 mmHg
